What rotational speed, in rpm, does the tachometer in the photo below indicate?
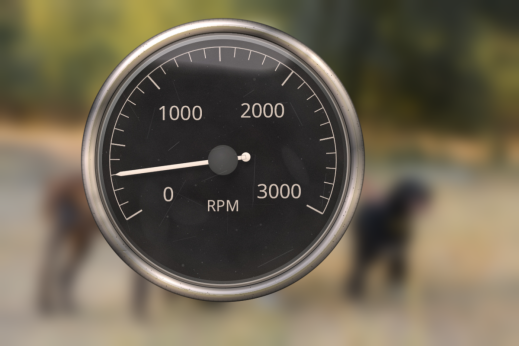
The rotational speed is 300 rpm
